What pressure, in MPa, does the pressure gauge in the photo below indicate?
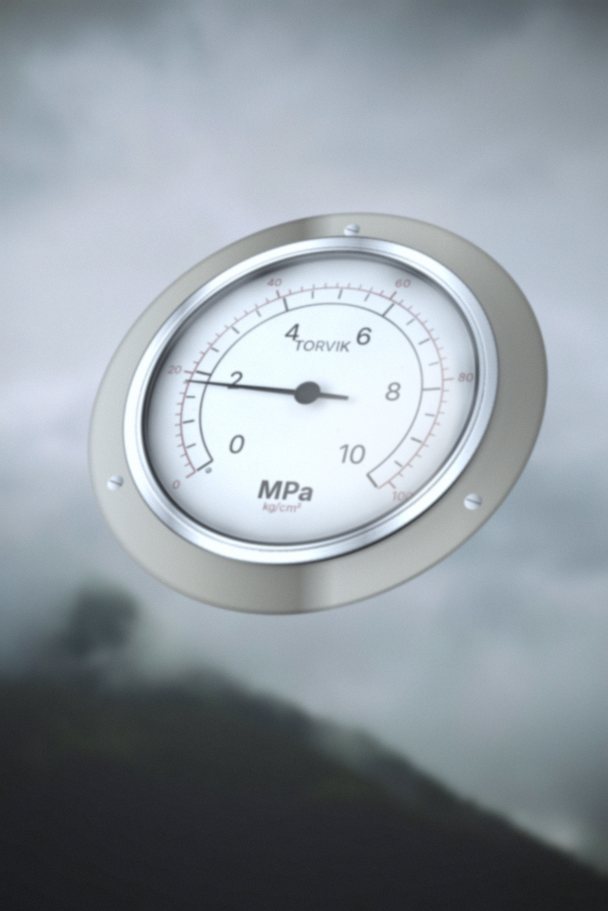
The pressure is 1.75 MPa
